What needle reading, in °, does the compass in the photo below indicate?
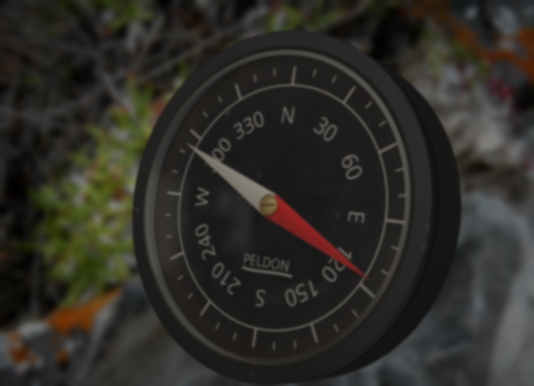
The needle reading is 115 °
